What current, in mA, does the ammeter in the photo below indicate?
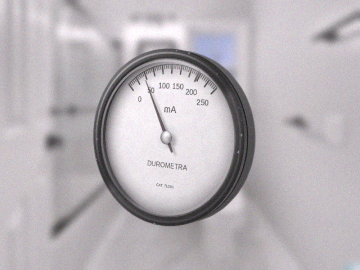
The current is 50 mA
